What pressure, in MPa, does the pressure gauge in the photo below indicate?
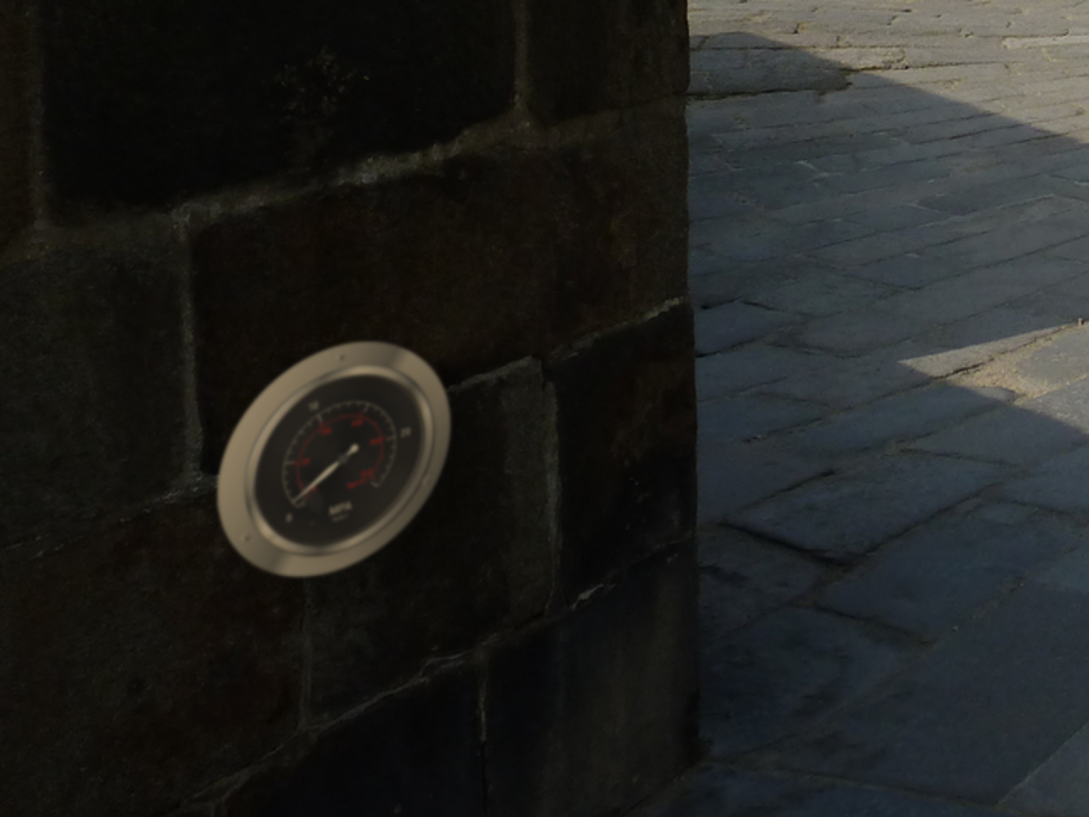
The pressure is 1 MPa
